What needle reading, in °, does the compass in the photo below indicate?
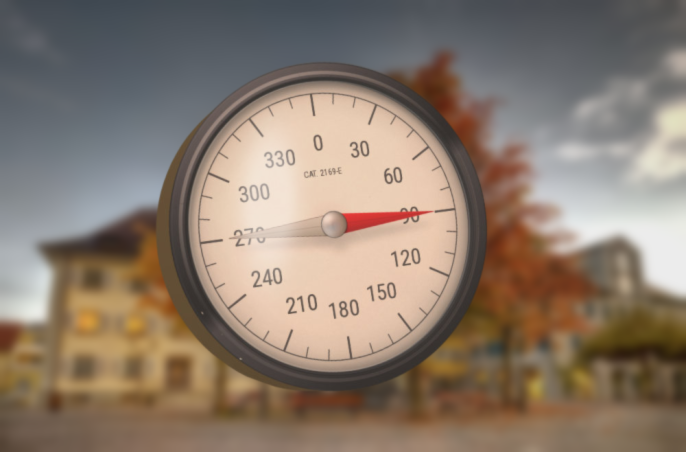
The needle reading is 90 °
